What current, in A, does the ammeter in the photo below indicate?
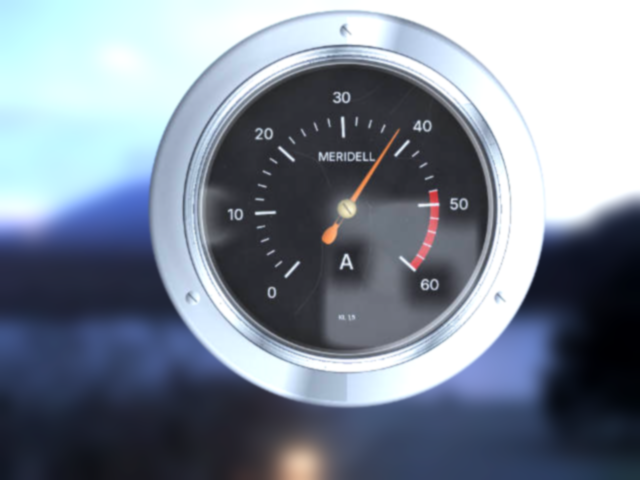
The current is 38 A
